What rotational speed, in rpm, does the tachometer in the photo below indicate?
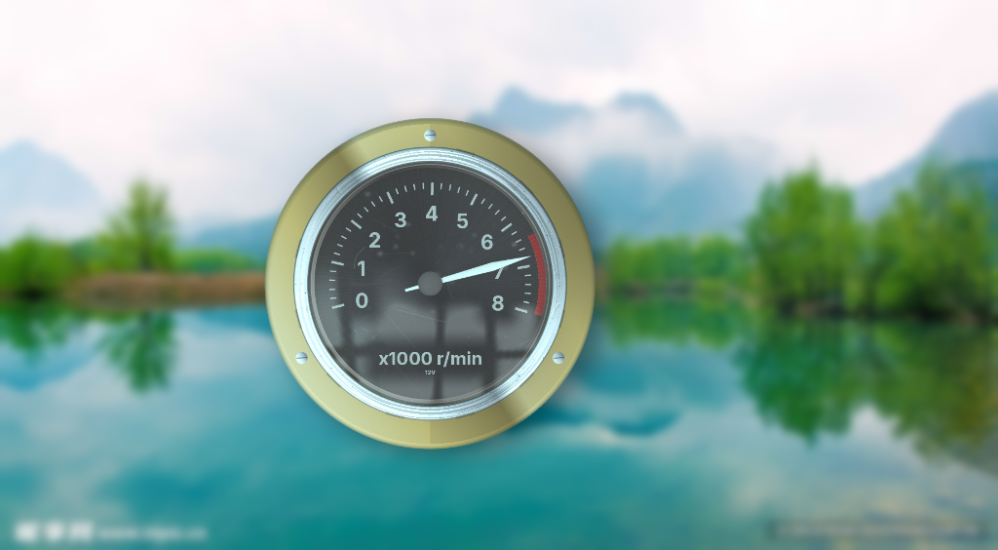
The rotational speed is 6800 rpm
